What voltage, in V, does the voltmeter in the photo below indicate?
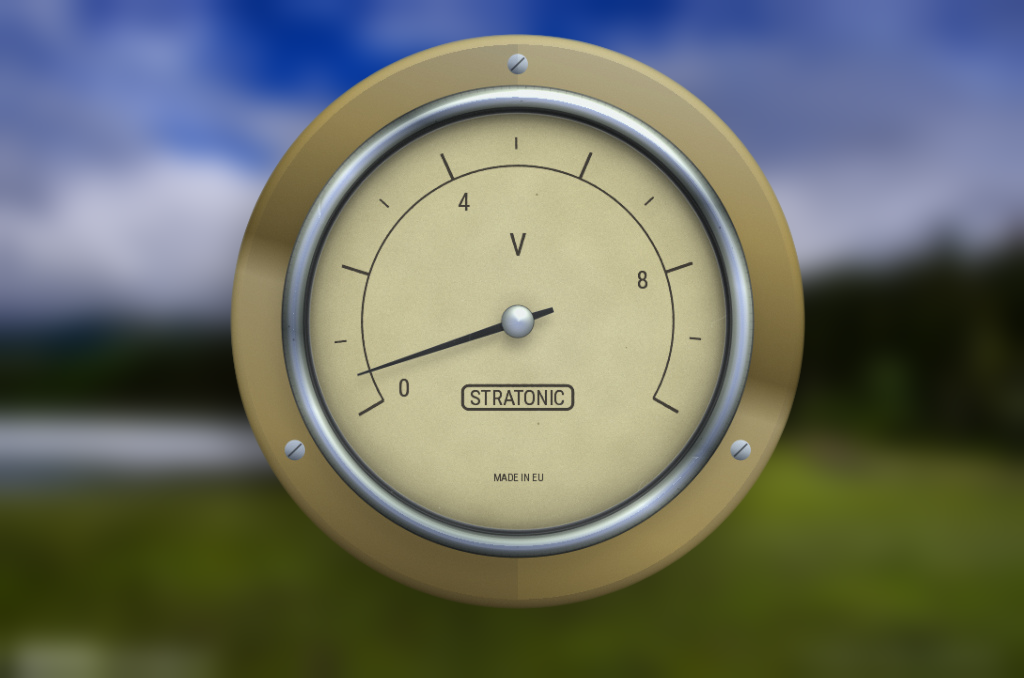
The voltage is 0.5 V
